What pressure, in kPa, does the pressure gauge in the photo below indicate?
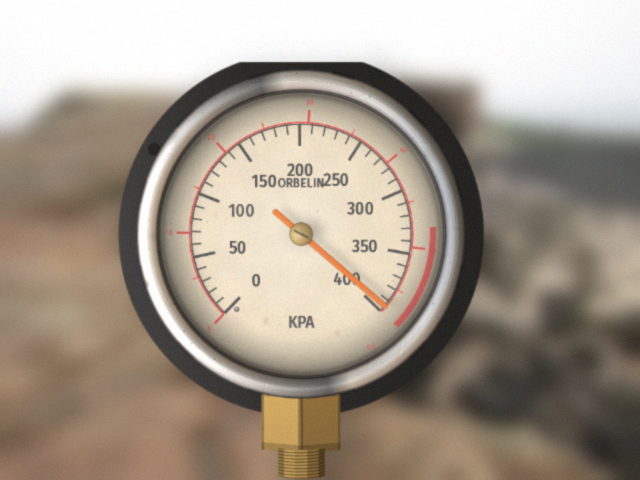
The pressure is 395 kPa
